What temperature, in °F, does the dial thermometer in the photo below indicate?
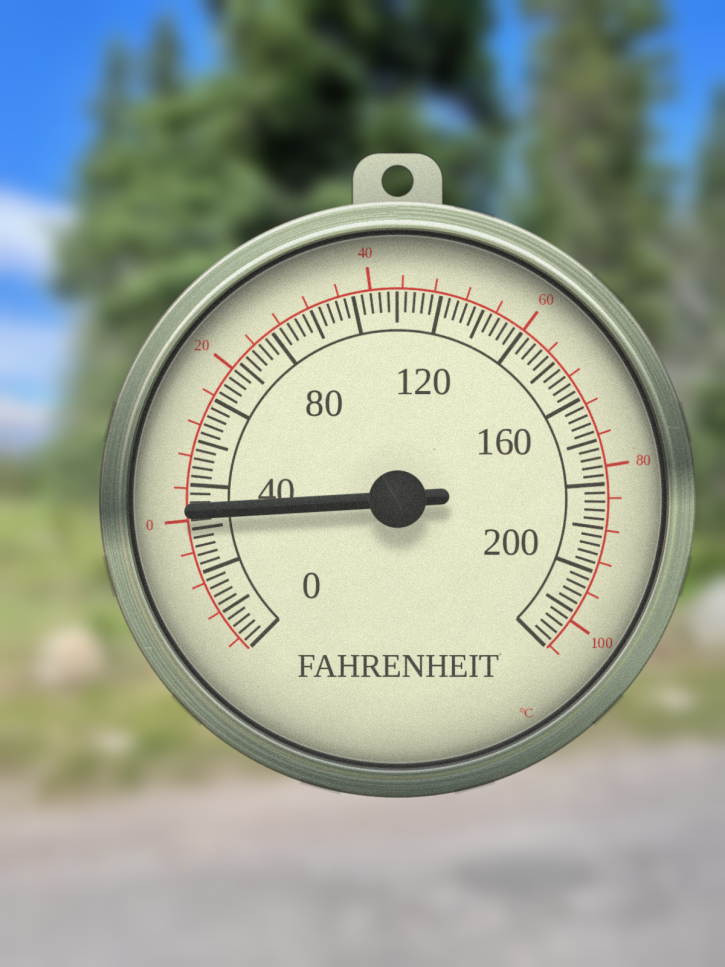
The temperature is 34 °F
